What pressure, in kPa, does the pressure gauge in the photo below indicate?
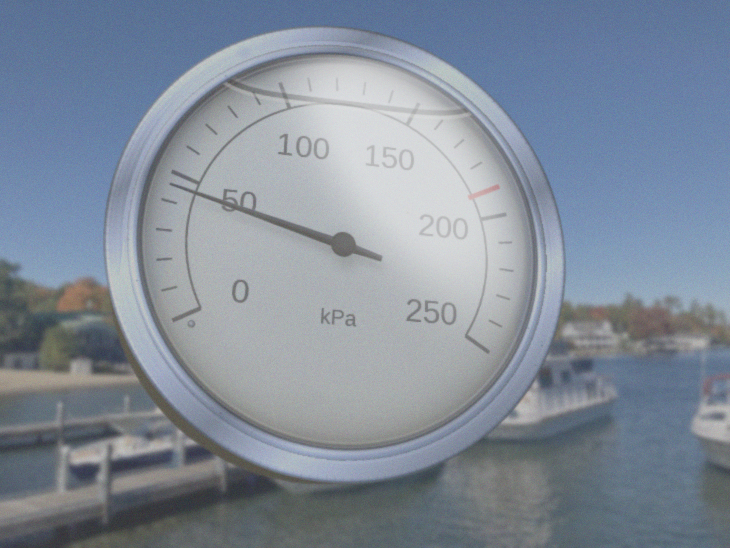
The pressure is 45 kPa
